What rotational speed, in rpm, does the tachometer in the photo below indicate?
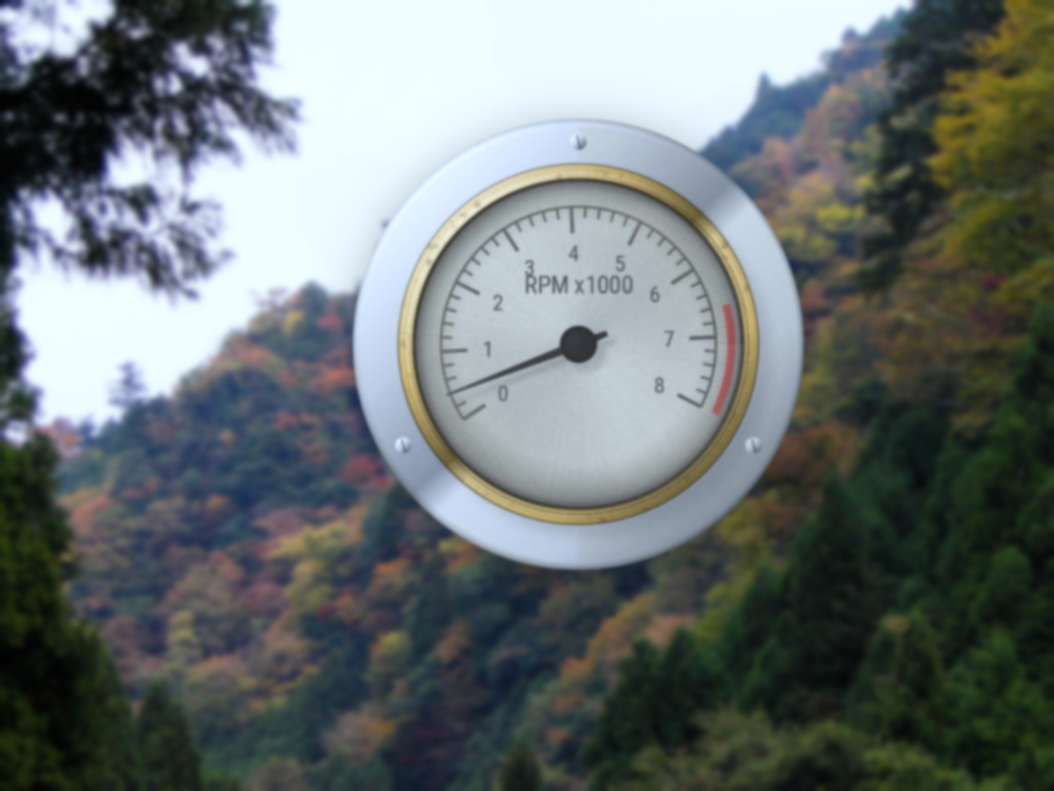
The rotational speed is 400 rpm
